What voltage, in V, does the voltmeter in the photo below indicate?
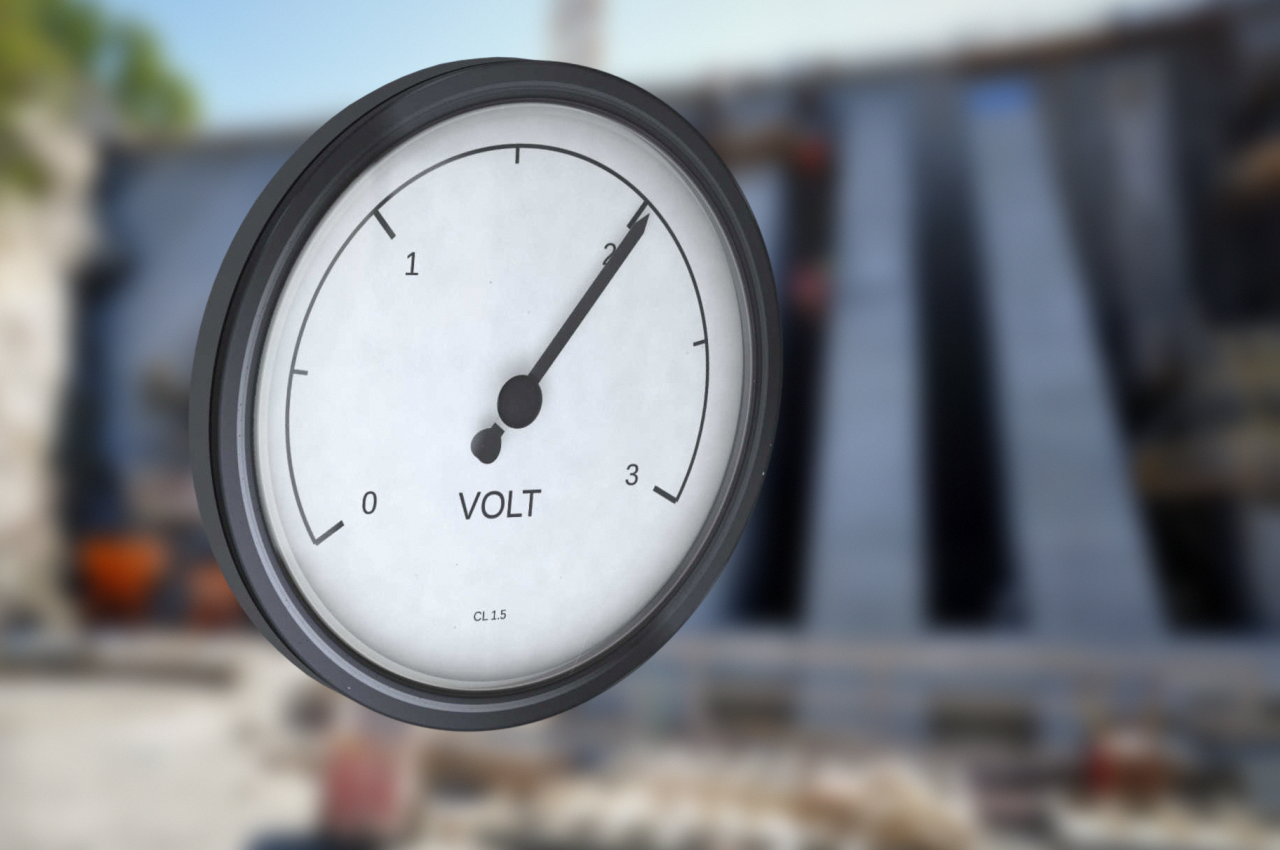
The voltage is 2 V
